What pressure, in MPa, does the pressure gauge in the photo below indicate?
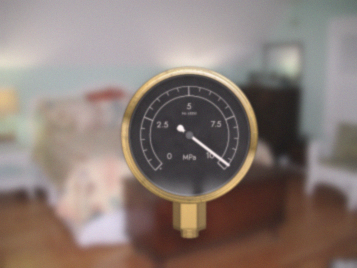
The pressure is 9.75 MPa
